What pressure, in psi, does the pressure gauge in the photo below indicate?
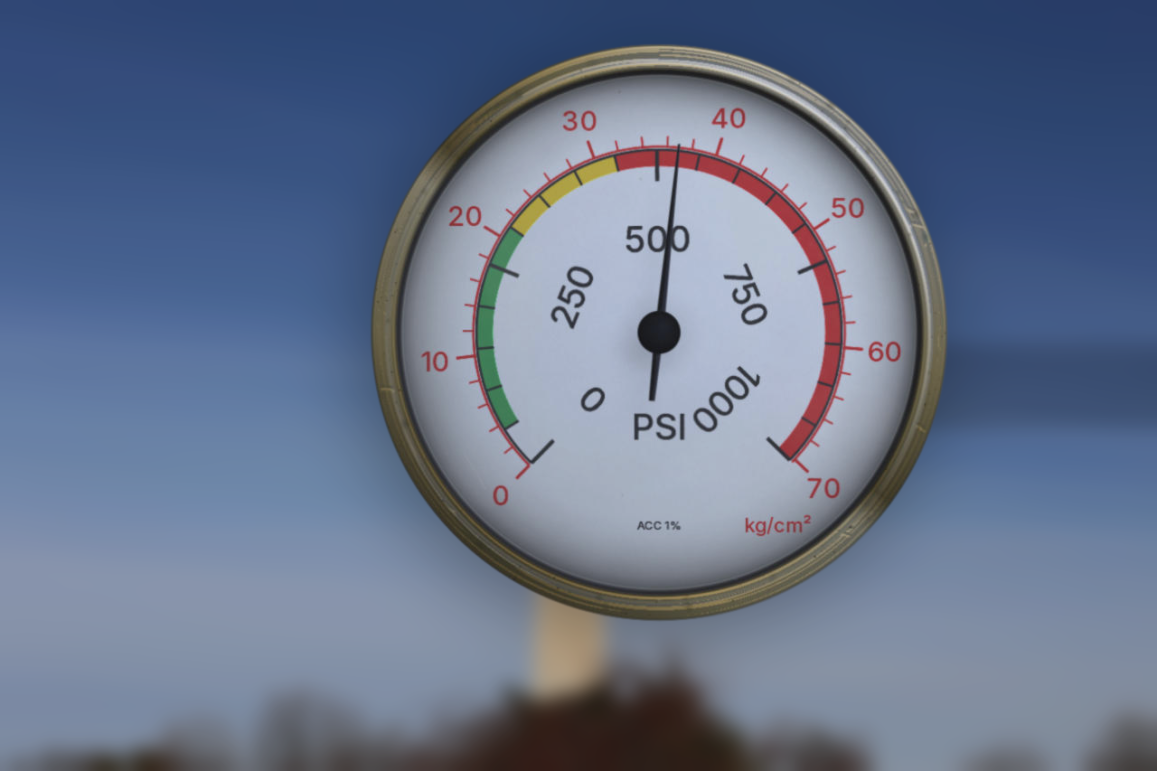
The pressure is 525 psi
